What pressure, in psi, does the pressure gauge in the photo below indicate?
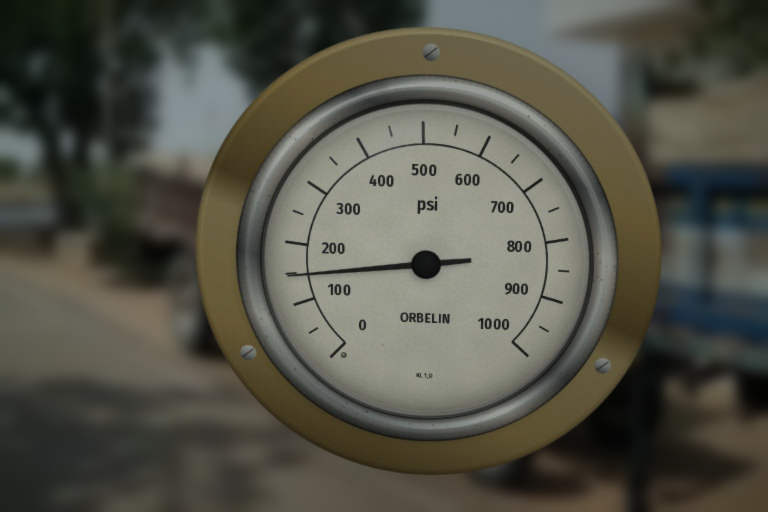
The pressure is 150 psi
